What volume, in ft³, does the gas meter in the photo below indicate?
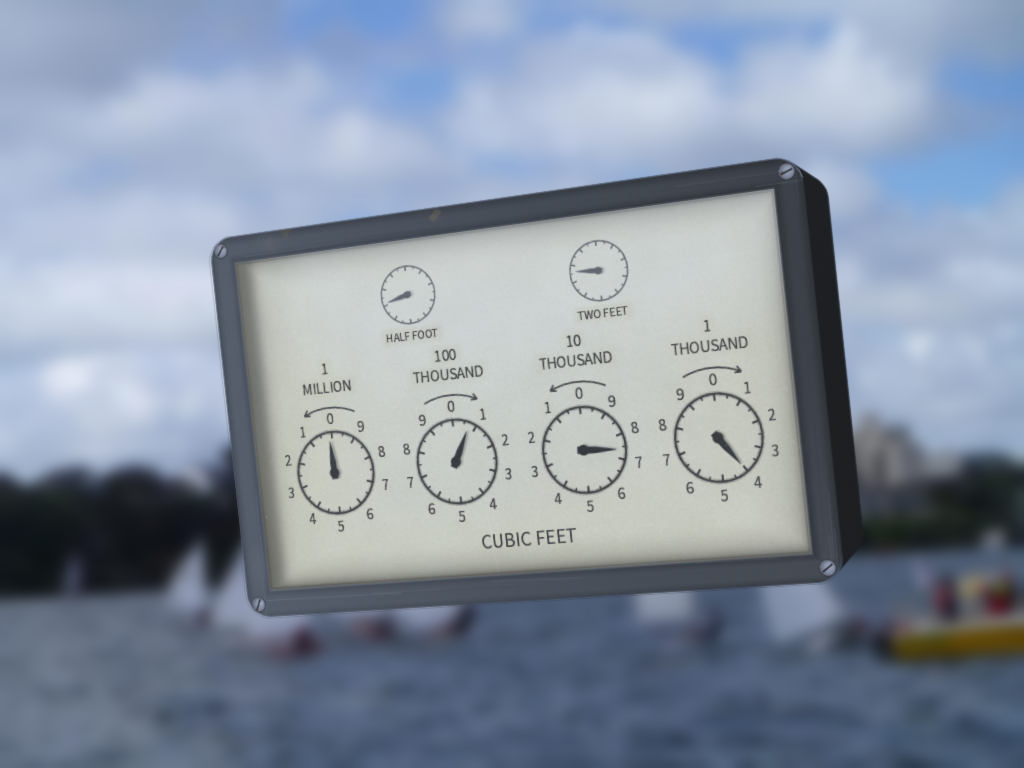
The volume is 7400 ft³
